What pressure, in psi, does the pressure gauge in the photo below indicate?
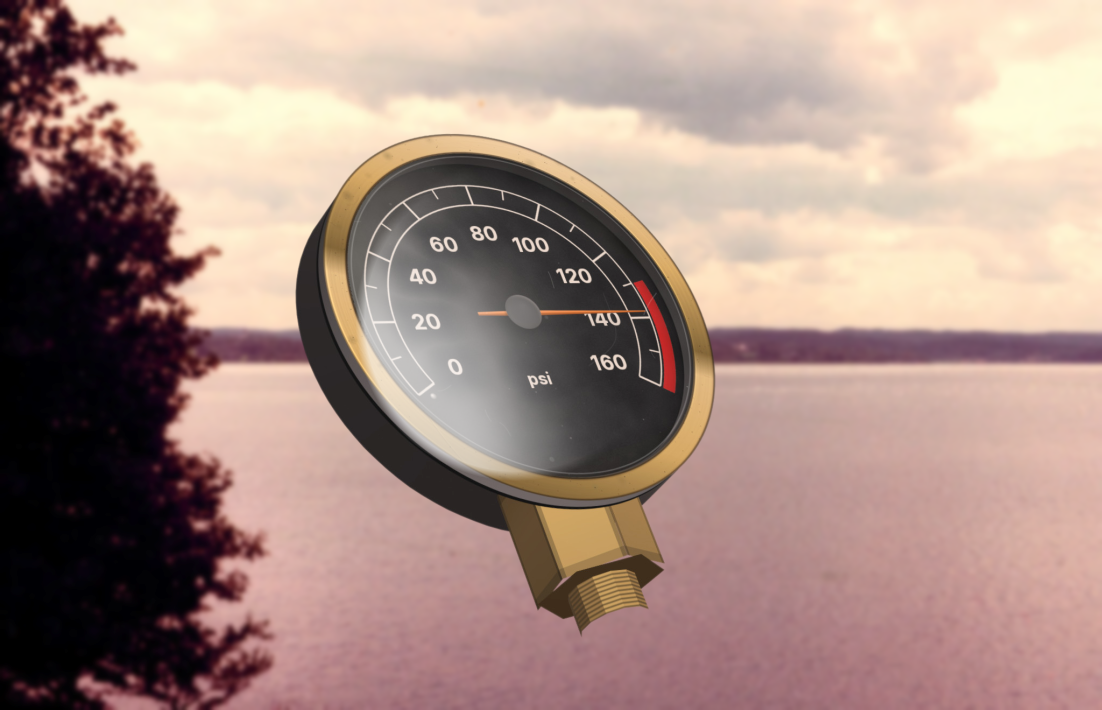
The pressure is 140 psi
